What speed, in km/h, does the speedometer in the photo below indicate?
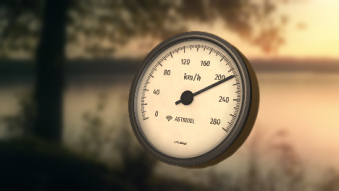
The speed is 210 km/h
